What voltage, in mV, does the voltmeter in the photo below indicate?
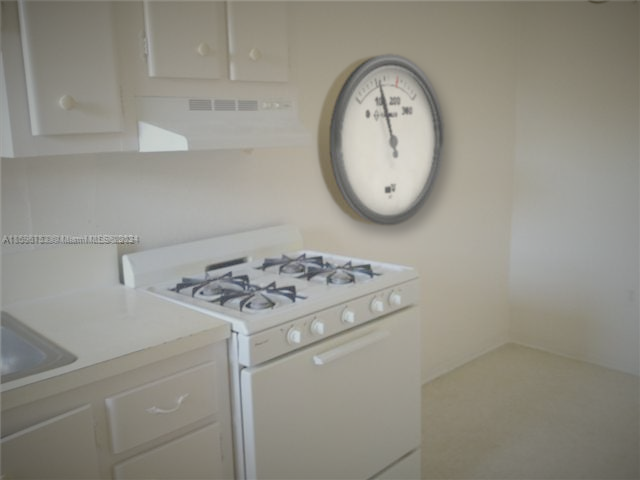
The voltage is 100 mV
